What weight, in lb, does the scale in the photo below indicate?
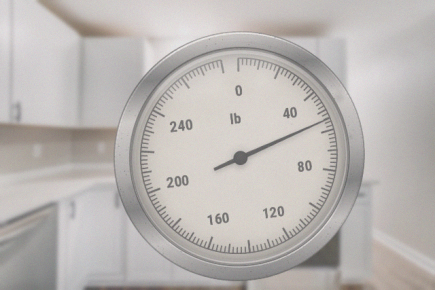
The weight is 54 lb
